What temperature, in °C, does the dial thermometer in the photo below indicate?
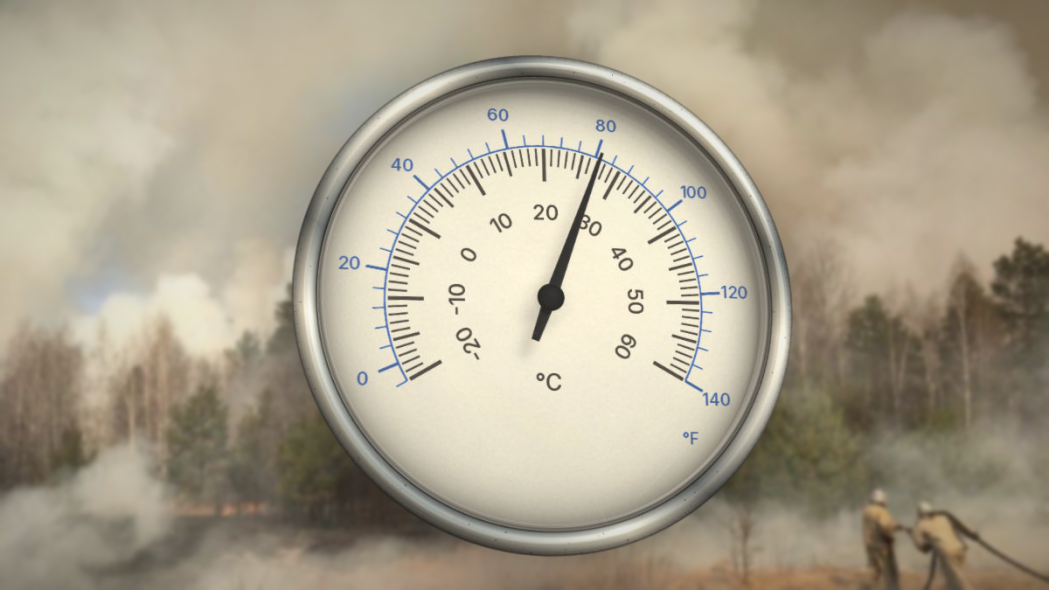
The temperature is 27 °C
